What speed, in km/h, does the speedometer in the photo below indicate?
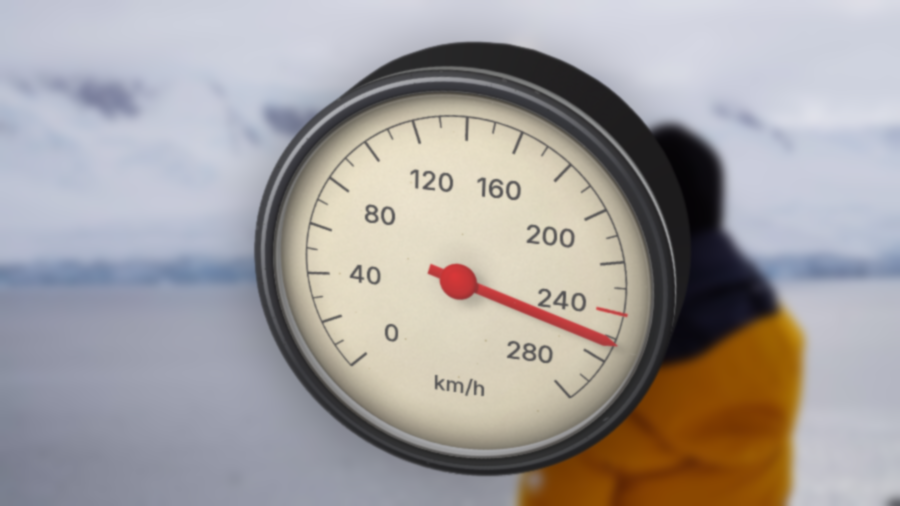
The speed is 250 km/h
